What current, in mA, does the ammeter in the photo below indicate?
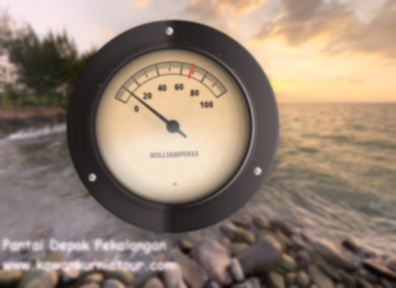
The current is 10 mA
